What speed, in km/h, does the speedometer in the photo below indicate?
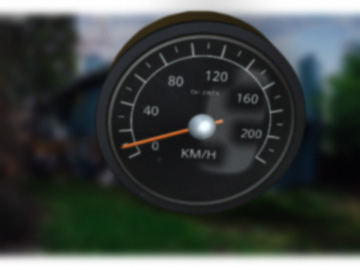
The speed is 10 km/h
